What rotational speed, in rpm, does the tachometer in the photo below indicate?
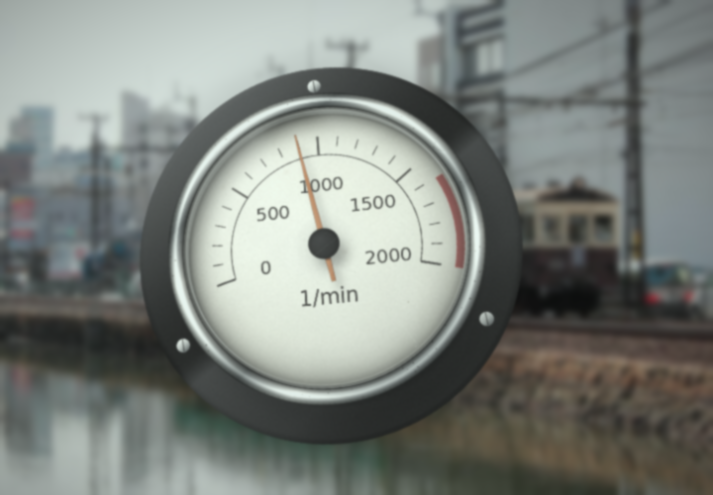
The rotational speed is 900 rpm
